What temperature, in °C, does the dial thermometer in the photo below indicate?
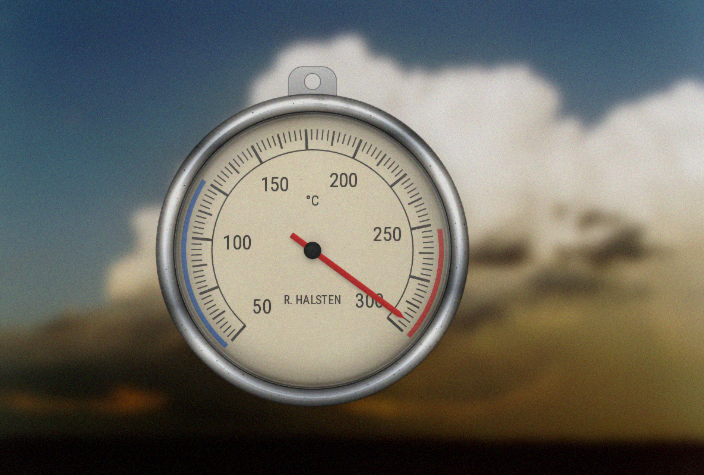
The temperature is 295 °C
